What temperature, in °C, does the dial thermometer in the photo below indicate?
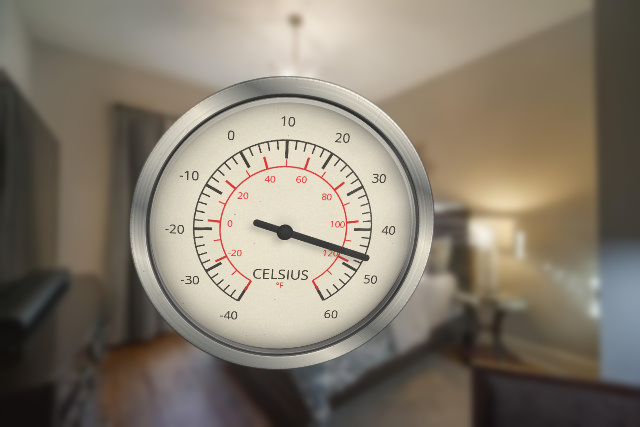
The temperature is 46 °C
